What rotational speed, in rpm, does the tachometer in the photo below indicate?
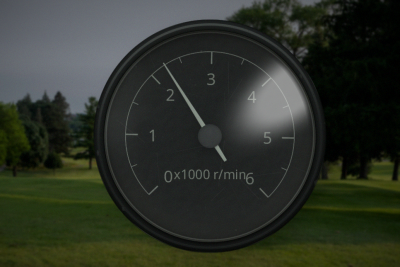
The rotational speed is 2250 rpm
